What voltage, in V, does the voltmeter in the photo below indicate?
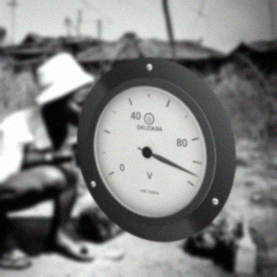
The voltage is 95 V
